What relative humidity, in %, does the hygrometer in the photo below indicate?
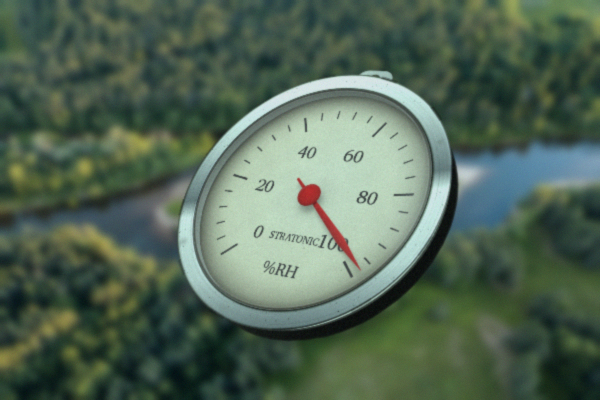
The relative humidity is 98 %
